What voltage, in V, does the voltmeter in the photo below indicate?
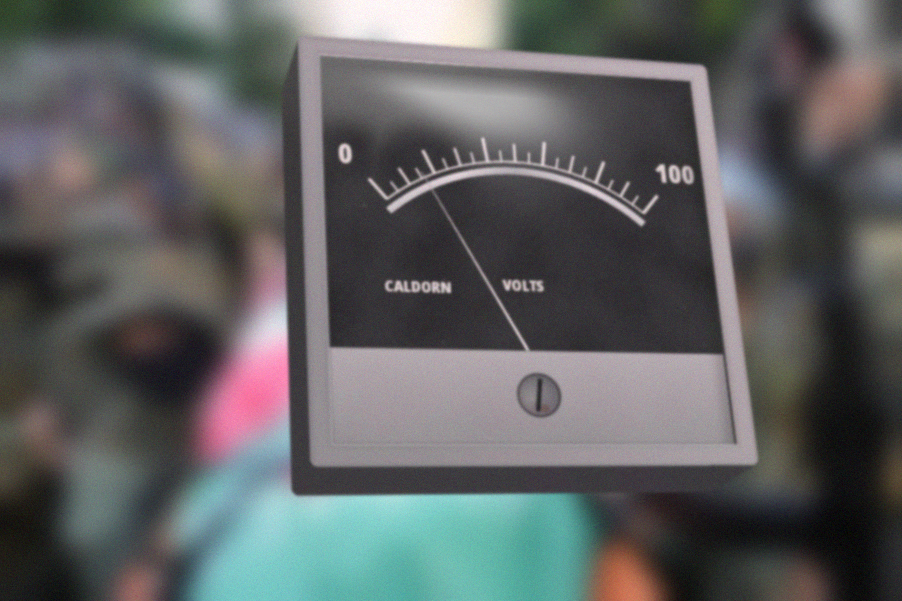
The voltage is 15 V
